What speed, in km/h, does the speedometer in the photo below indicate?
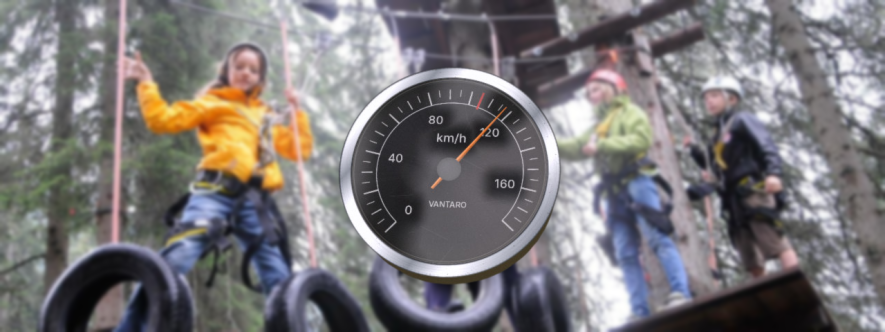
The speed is 117.5 km/h
